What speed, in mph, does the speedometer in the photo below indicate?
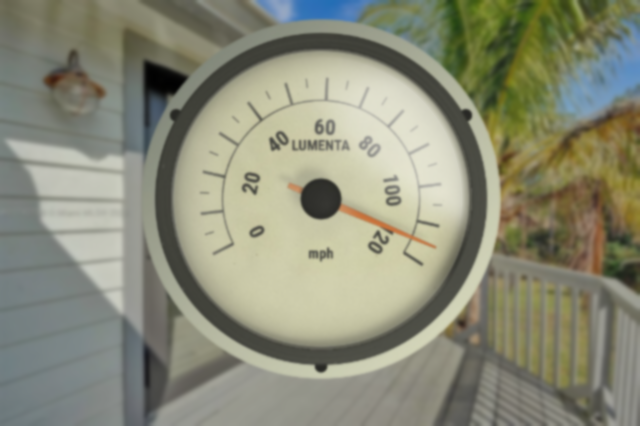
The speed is 115 mph
